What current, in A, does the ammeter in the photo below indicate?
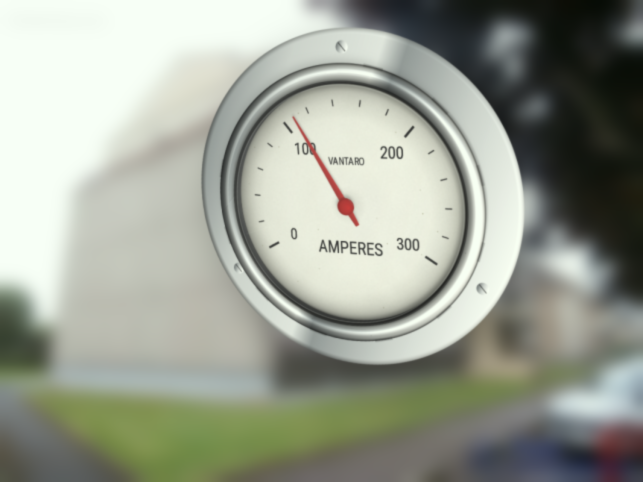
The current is 110 A
